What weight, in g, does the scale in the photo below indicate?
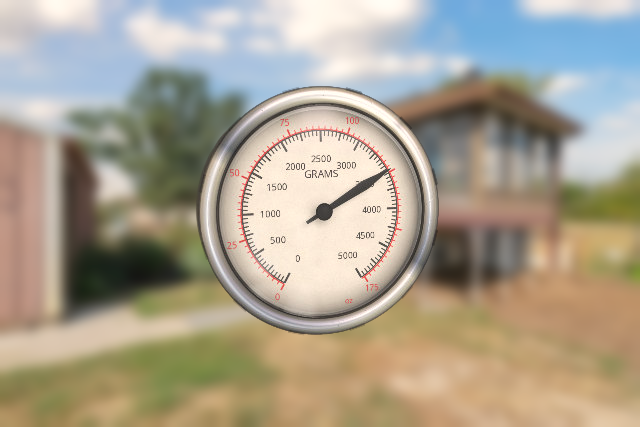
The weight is 3500 g
